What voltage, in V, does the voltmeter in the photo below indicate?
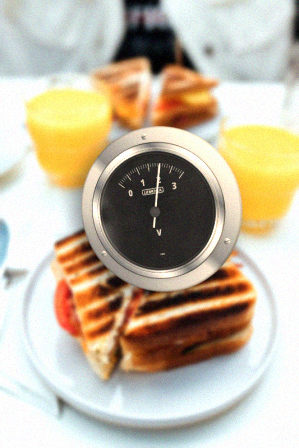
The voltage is 2 V
